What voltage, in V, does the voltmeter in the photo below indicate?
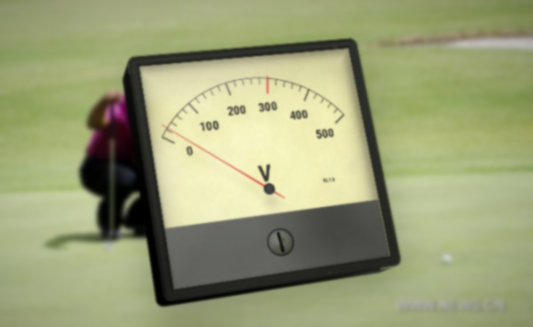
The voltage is 20 V
